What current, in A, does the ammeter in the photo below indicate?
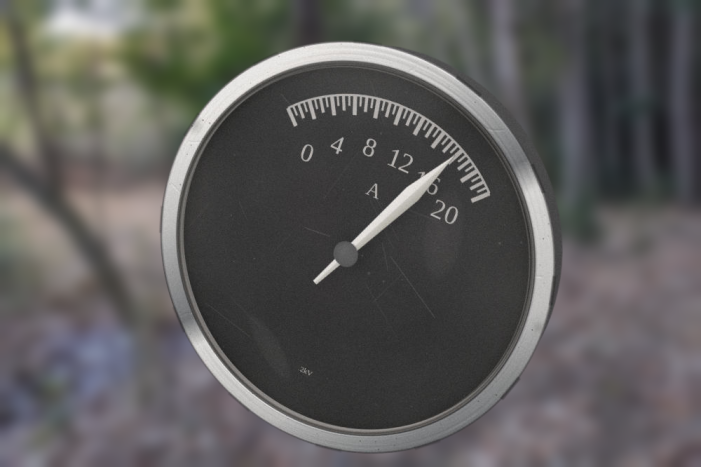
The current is 16 A
